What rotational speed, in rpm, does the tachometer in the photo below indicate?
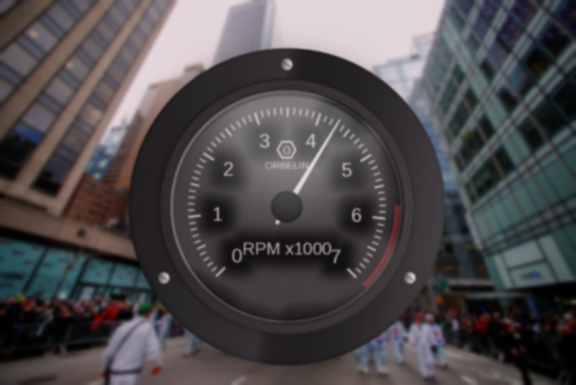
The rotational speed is 4300 rpm
